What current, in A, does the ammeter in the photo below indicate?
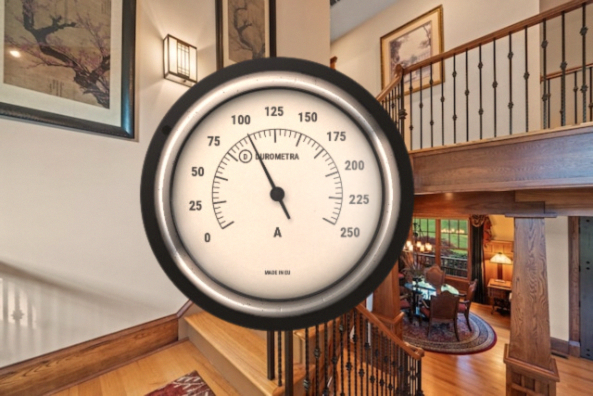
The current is 100 A
